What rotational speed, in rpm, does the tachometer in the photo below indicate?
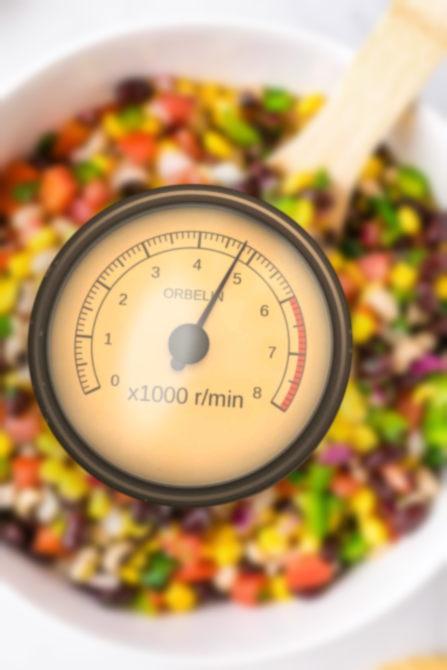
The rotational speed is 4800 rpm
